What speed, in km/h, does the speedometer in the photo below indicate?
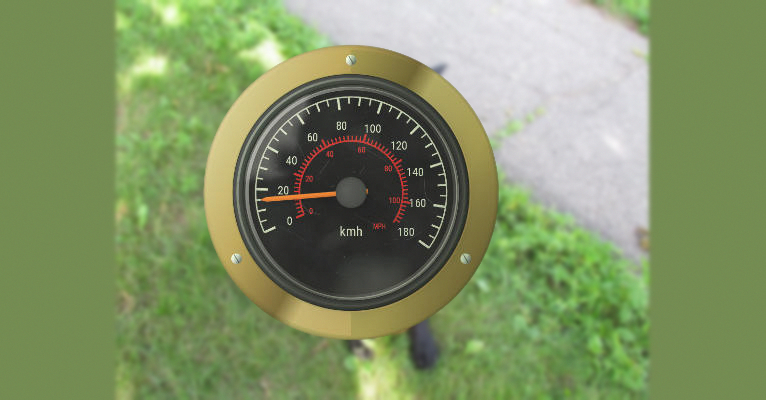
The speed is 15 km/h
